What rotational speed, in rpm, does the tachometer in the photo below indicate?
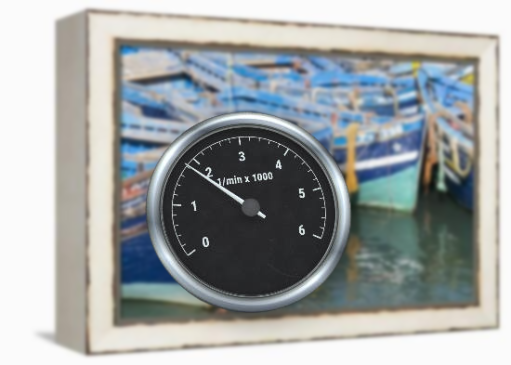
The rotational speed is 1800 rpm
